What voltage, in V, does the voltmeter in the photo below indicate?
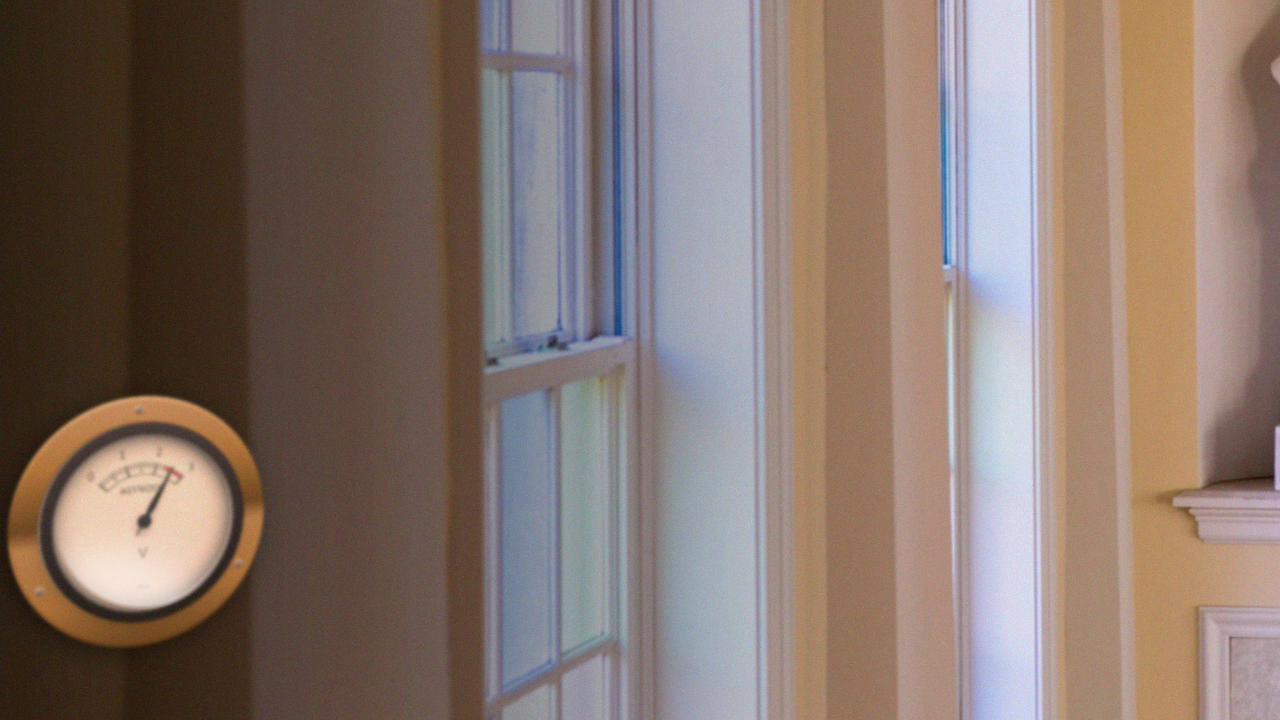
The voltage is 2.5 V
